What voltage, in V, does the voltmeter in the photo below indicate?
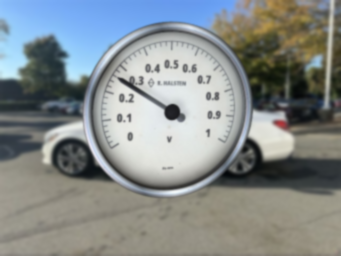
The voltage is 0.26 V
